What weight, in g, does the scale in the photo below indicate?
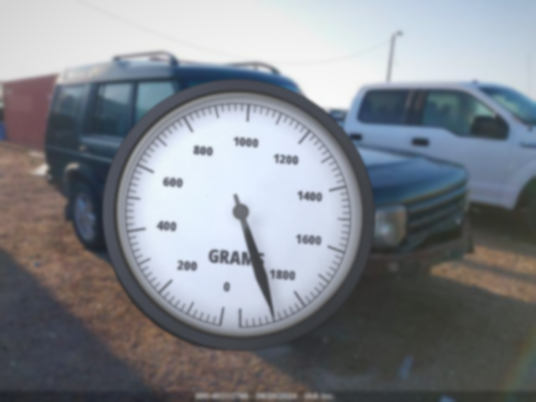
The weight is 1900 g
